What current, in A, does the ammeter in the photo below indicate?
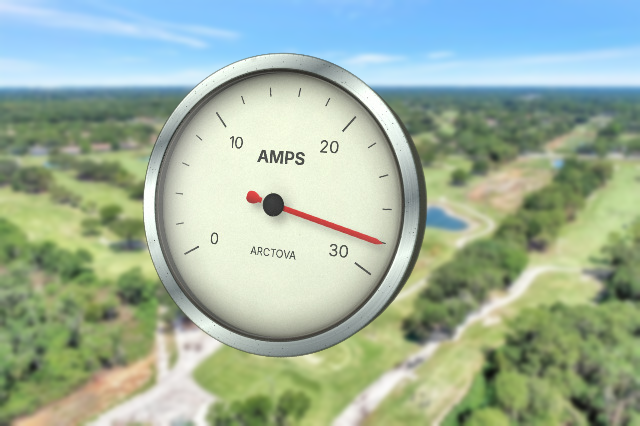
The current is 28 A
